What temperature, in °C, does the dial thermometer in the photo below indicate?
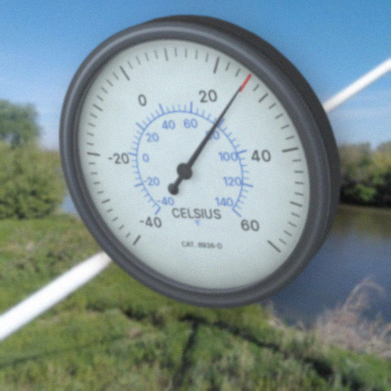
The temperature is 26 °C
